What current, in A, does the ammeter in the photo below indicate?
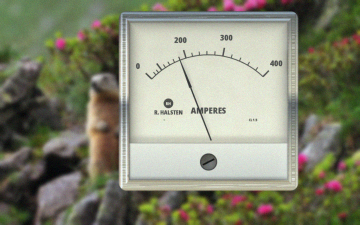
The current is 180 A
